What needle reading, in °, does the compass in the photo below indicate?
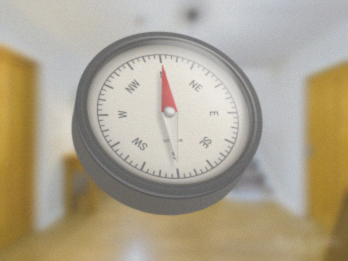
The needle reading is 0 °
